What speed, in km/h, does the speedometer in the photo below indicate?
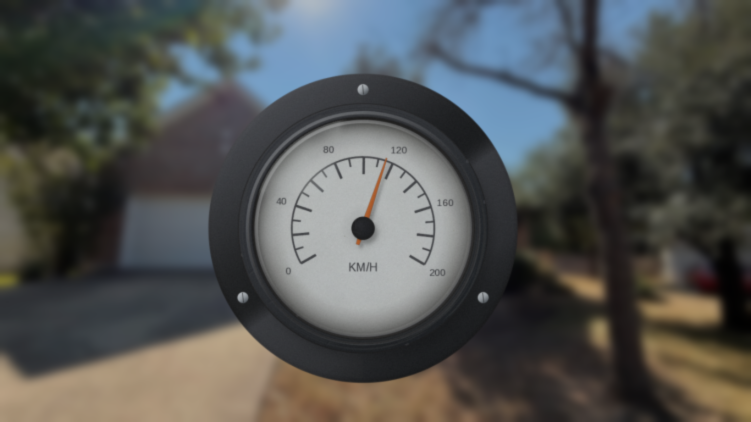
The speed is 115 km/h
